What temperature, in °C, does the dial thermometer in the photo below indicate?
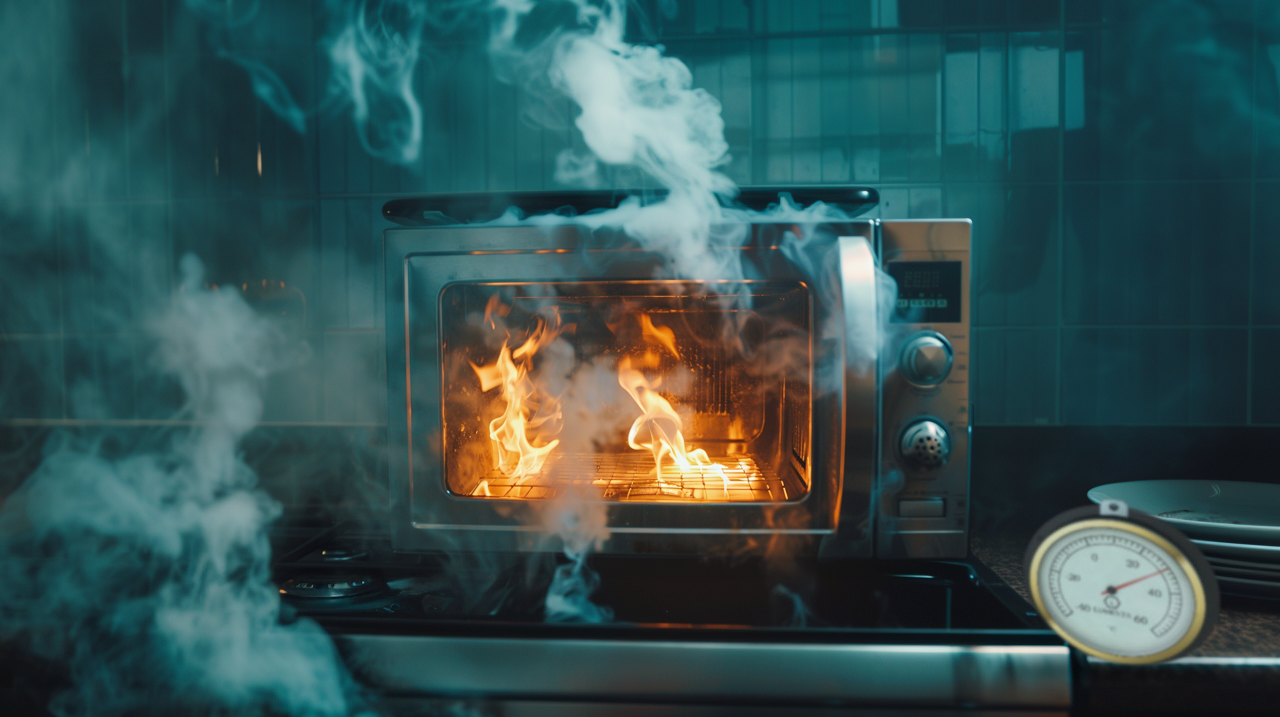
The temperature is 30 °C
